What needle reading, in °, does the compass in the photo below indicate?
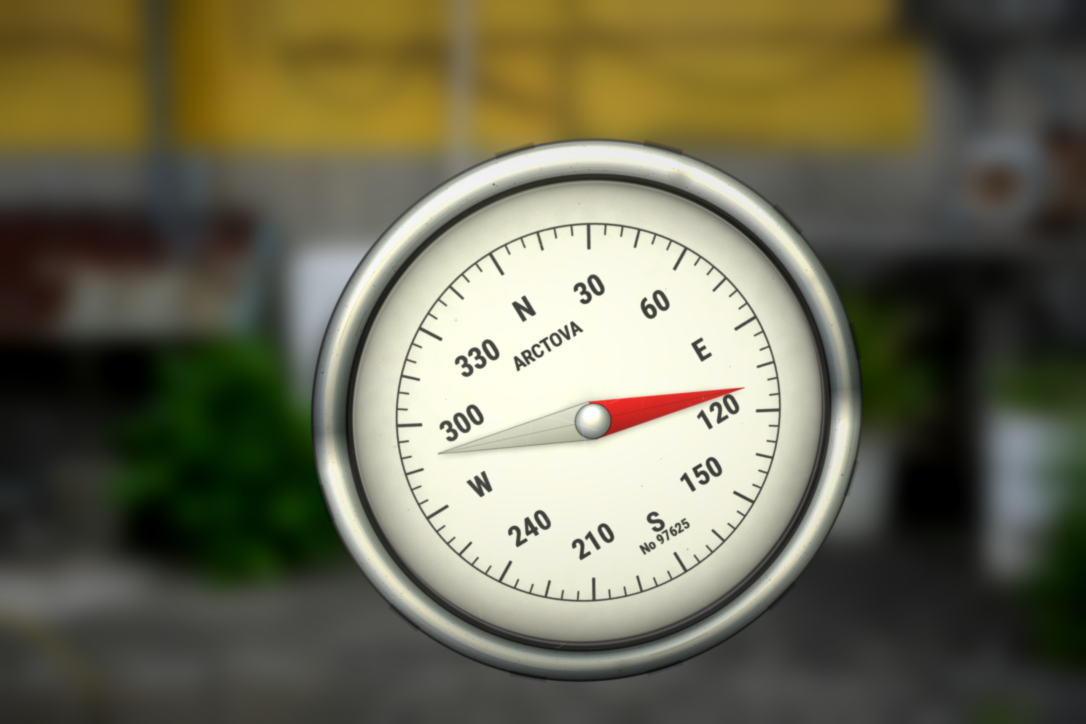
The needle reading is 110 °
